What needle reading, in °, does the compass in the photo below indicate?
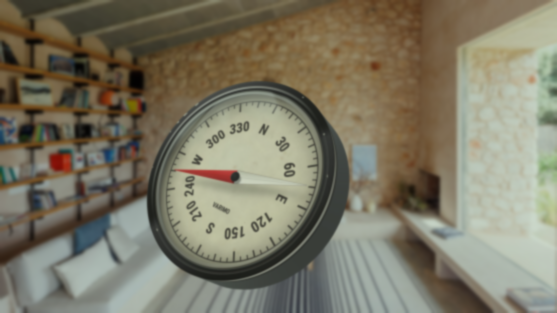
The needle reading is 255 °
